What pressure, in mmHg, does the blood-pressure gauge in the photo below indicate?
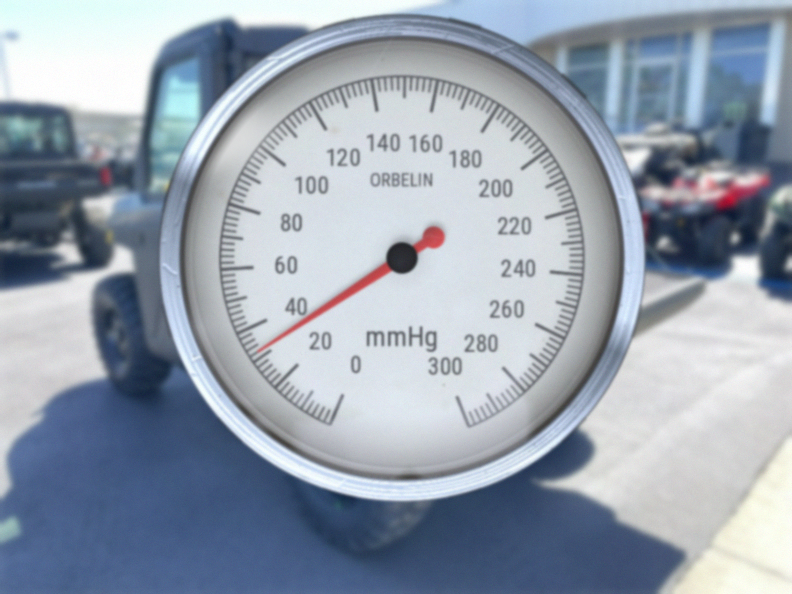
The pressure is 32 mmHg
